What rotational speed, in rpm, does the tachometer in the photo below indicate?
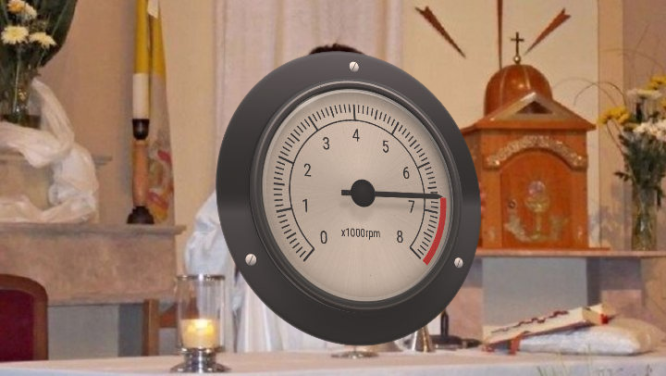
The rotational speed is 6700 rpm
